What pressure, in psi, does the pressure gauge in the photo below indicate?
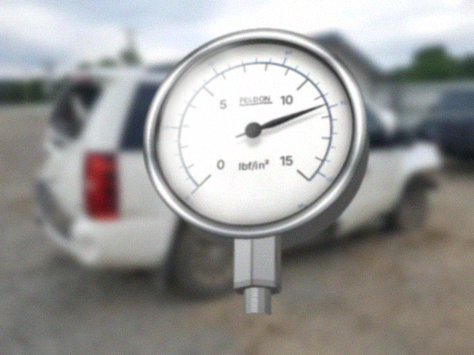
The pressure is 11.5 psi
